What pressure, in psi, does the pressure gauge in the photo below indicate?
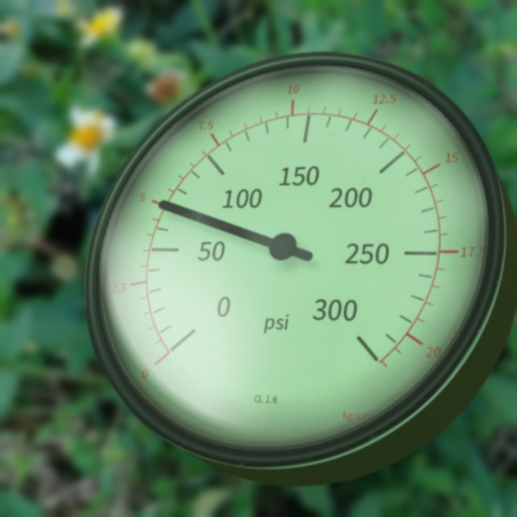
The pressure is 70 psi
